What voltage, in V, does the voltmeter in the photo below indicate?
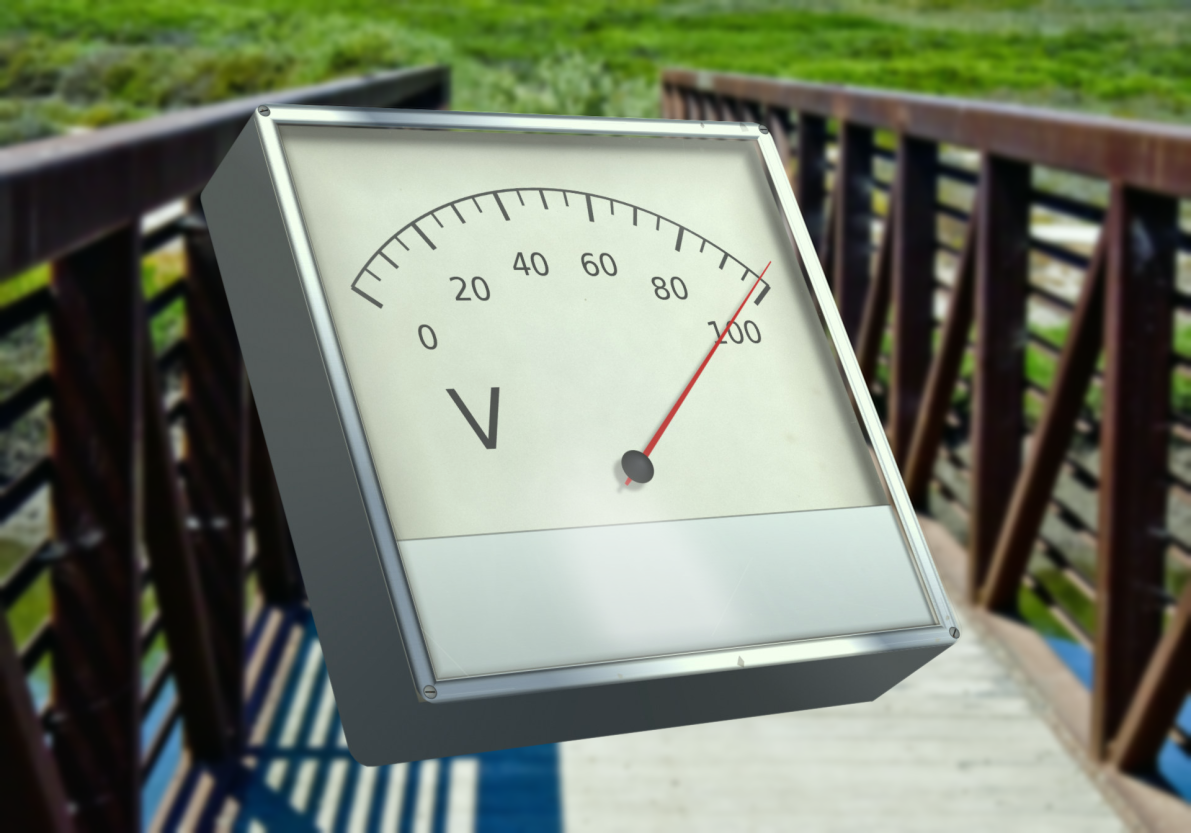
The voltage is 97.5 V
